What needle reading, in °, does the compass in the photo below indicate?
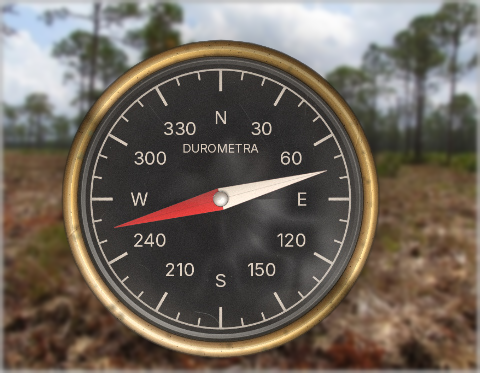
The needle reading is 255 °
